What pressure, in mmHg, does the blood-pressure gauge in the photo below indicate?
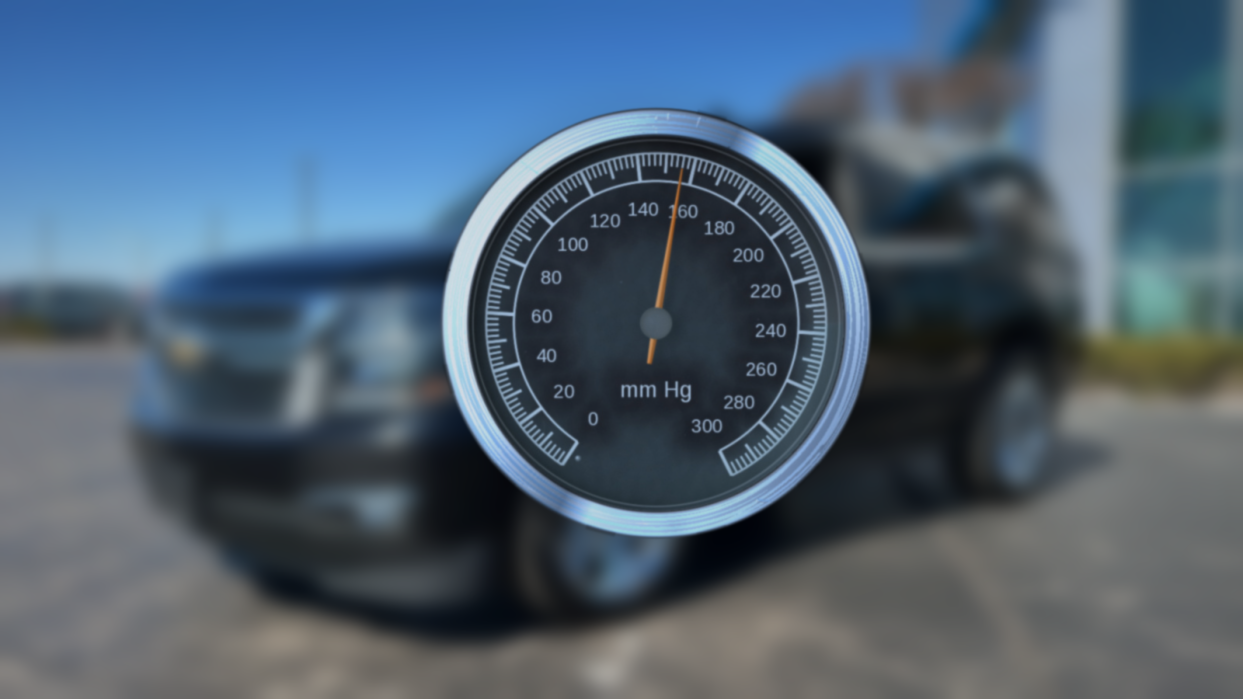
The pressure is 156 mmHg
